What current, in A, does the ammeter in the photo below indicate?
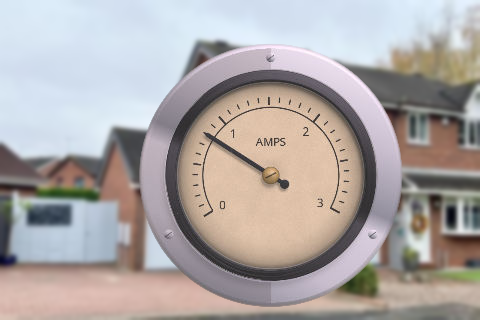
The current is 0.8 A
